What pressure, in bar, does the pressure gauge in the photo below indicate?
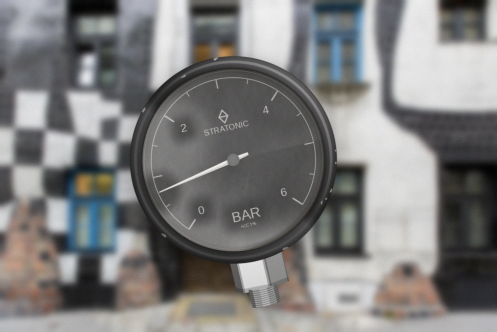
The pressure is 0.75 bar
